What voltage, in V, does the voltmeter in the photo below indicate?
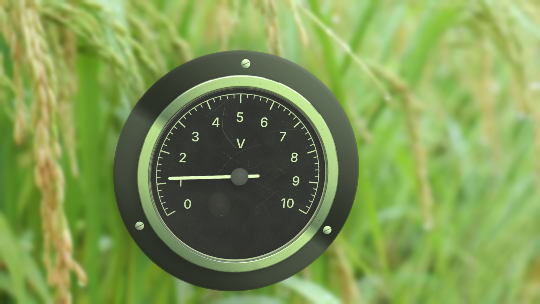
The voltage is 1.2 V
